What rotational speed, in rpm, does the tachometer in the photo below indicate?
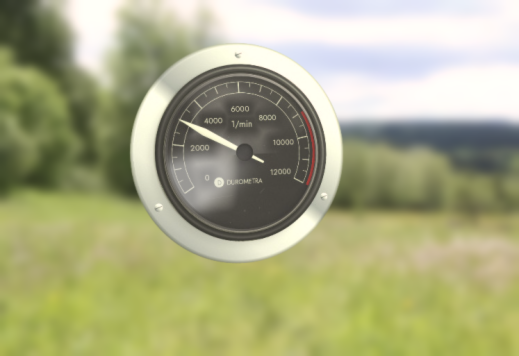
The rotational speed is 3000 rpm
